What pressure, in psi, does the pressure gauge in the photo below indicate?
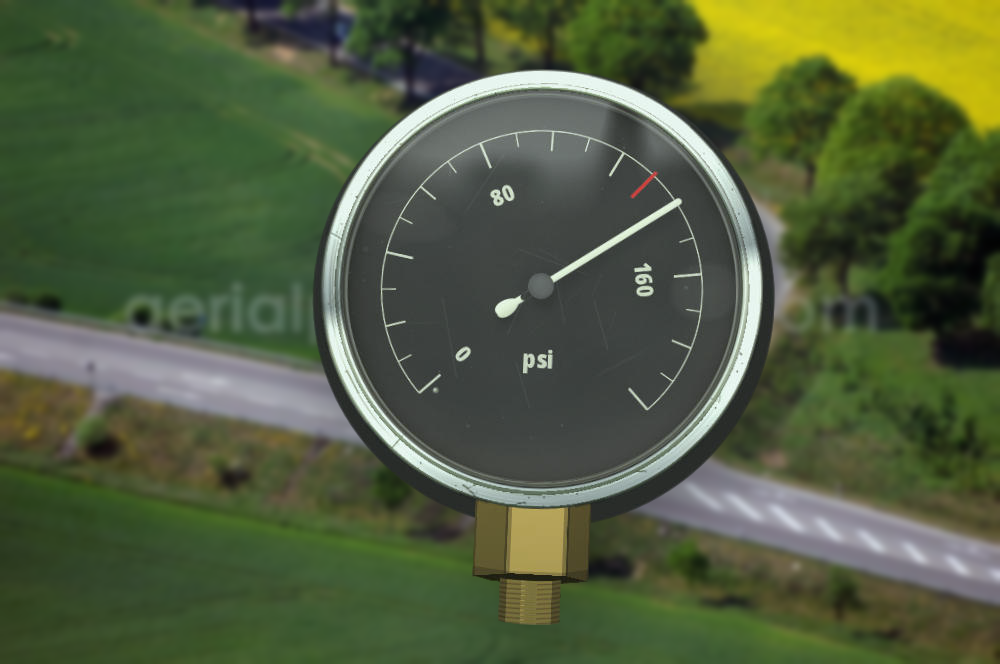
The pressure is 140 psi
